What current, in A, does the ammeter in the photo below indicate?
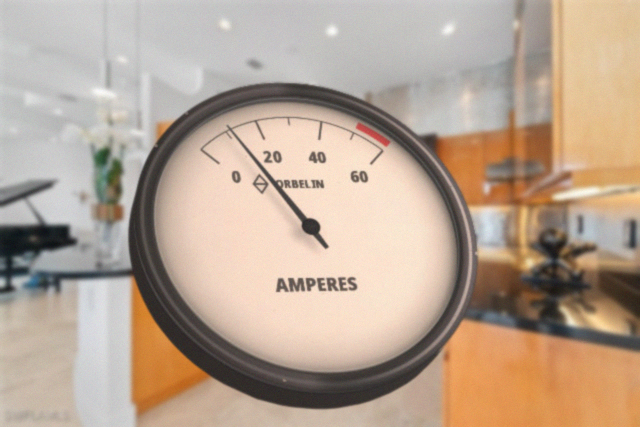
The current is 10 A
